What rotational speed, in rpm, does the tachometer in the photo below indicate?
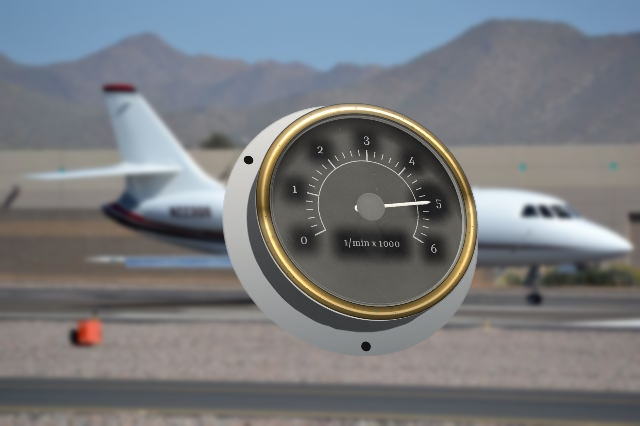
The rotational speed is 5000 rpm
